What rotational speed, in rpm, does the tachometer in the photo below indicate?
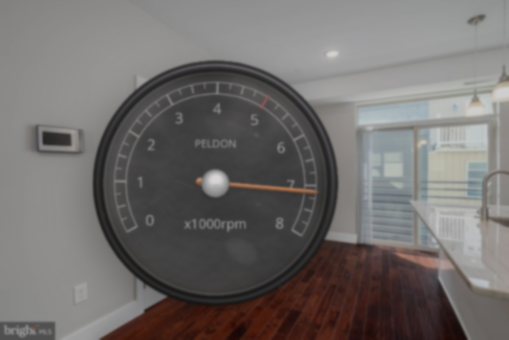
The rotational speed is 7125 rpm
